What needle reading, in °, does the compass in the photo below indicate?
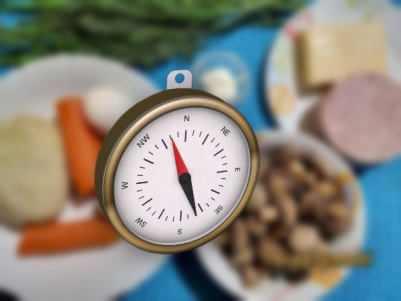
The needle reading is 340 °
